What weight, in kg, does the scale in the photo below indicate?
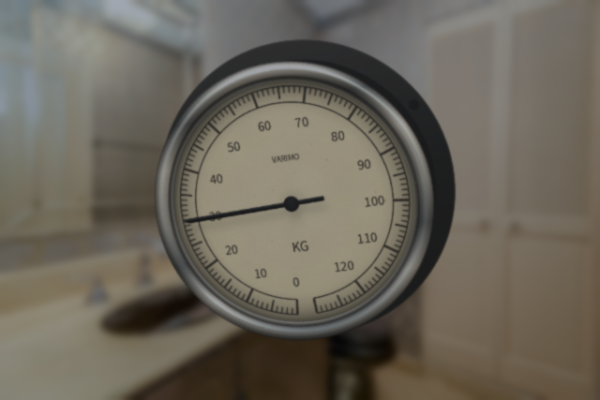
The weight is 30 kg
